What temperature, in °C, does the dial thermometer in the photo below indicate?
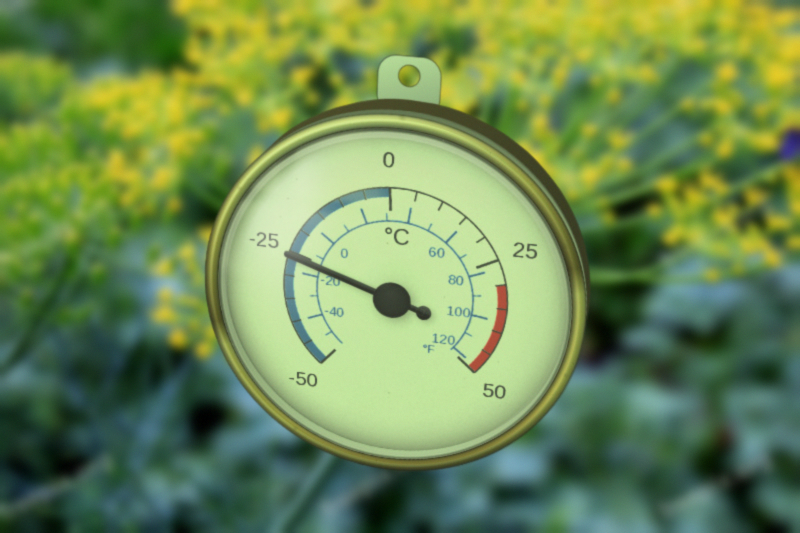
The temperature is -25 °C
